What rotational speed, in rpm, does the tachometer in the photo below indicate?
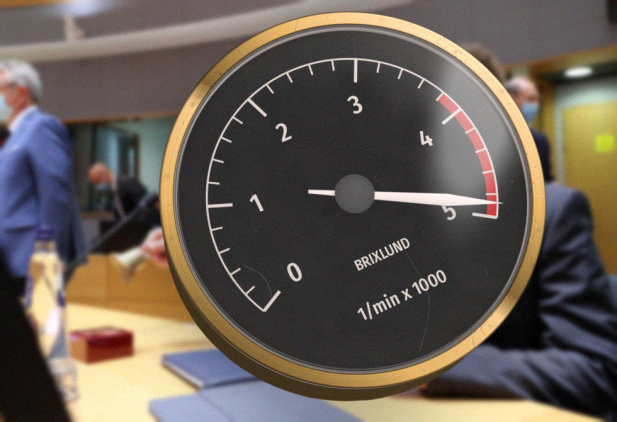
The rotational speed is 4900 rpm
